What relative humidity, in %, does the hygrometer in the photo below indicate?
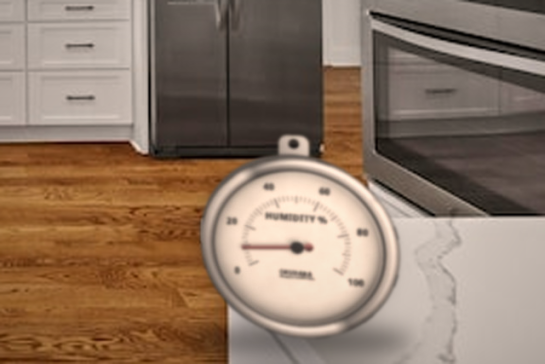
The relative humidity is 10 %
